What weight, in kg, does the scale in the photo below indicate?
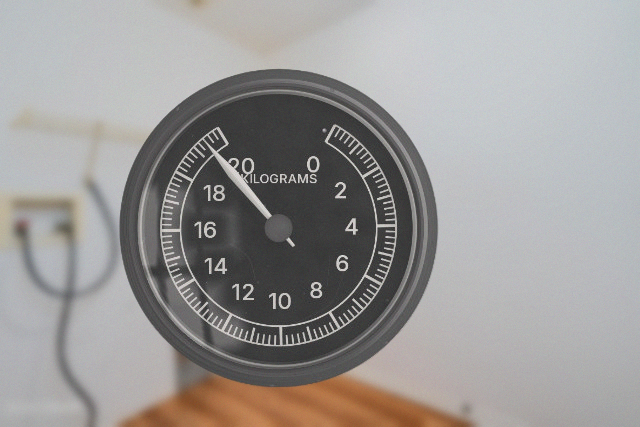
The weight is 19.4 kg
